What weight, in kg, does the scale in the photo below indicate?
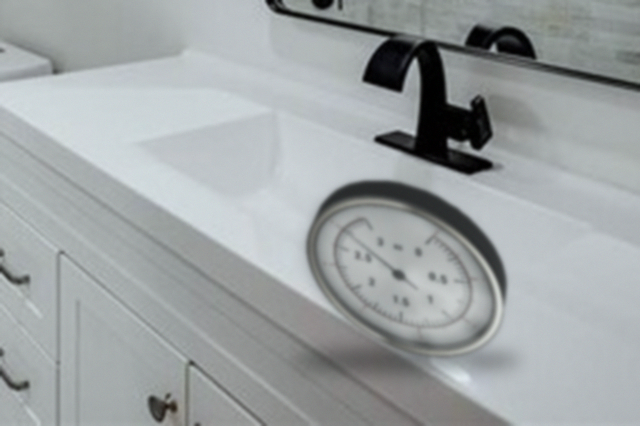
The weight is 2.75 kg
